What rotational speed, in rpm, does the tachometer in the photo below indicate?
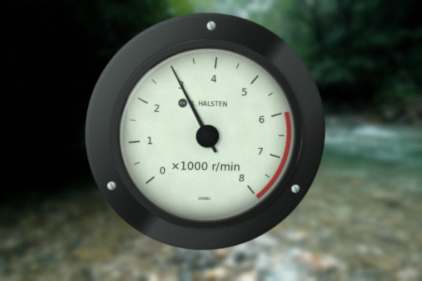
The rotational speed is 3000 rpm
